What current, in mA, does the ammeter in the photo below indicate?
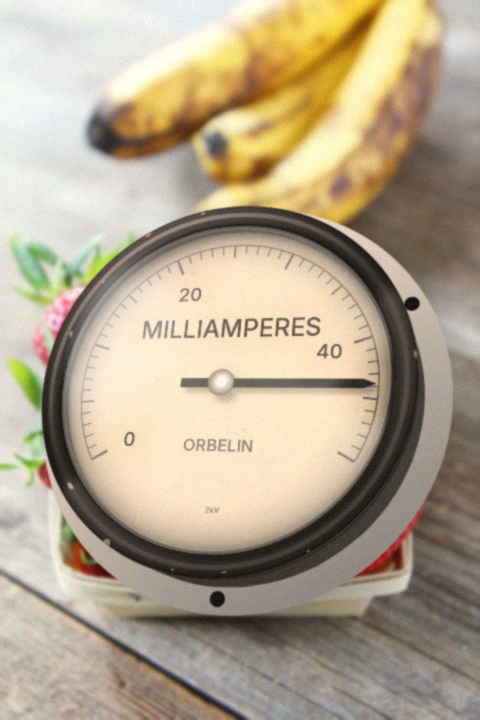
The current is 44 mA
